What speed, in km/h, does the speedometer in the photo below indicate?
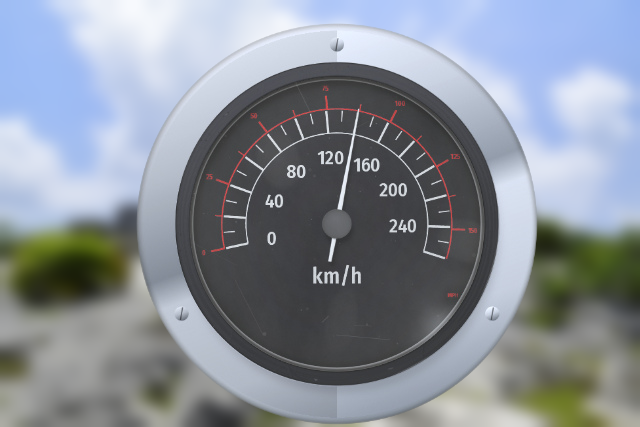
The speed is 140 km/h
